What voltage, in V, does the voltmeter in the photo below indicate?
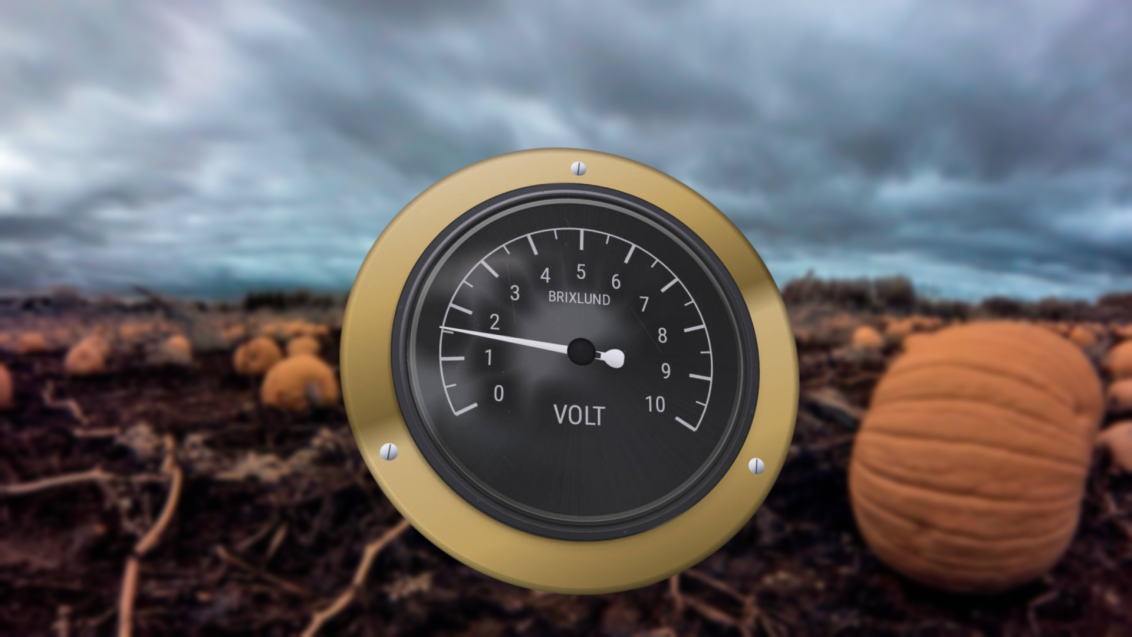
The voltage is 1.5 V
